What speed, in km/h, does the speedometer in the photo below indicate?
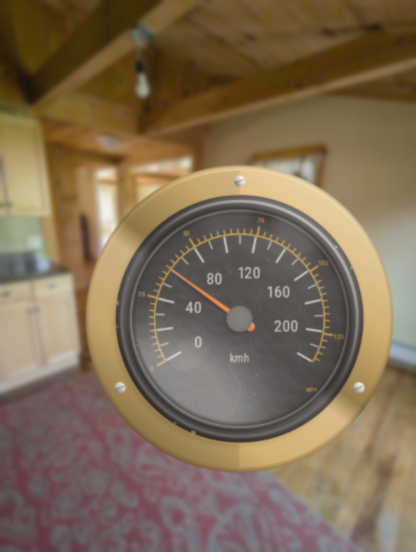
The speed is 60 km/h
